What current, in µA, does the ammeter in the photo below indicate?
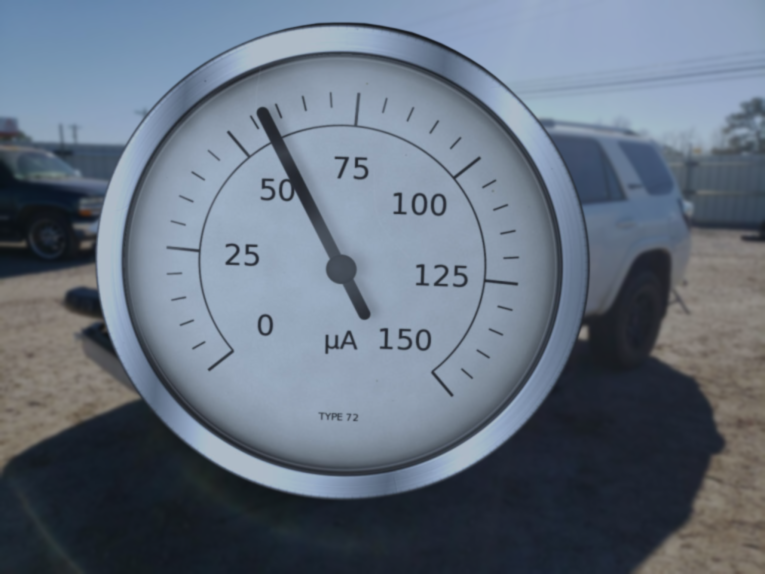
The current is 57.5 µA
